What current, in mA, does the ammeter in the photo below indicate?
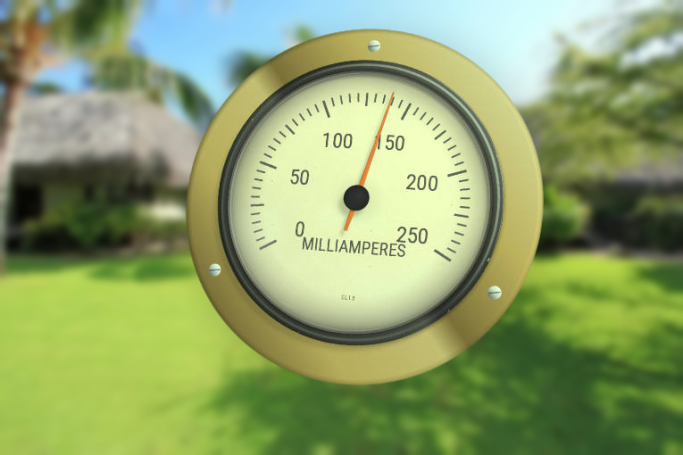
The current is 140 mA
